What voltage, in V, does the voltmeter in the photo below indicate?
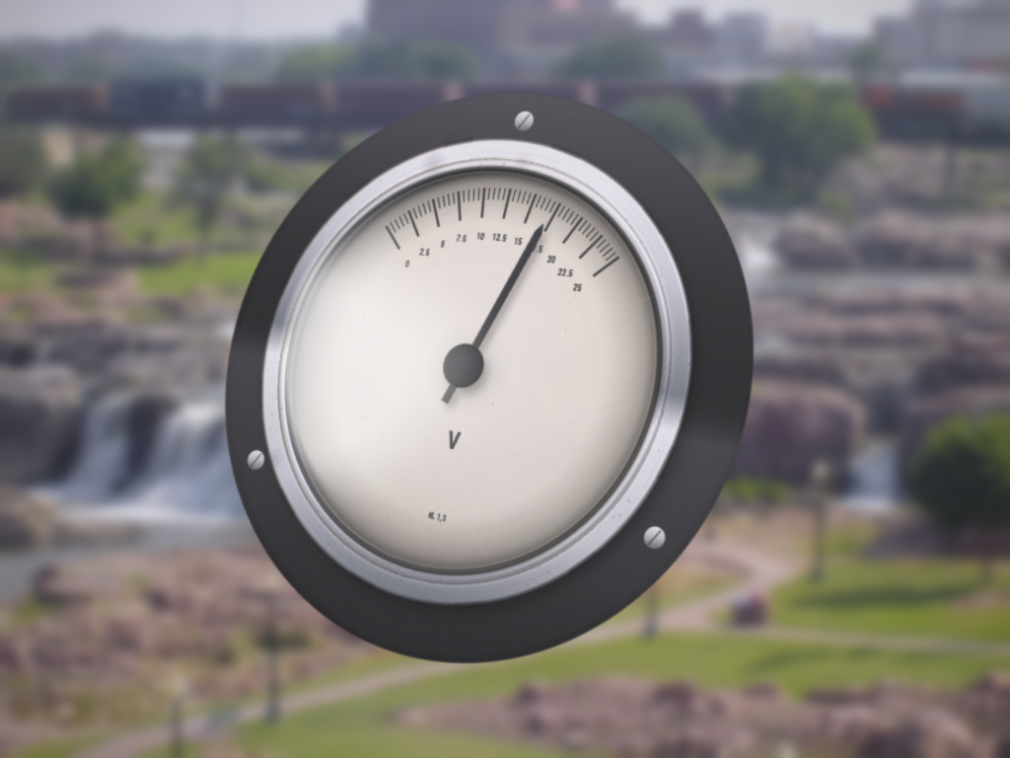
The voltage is 17.5 V
